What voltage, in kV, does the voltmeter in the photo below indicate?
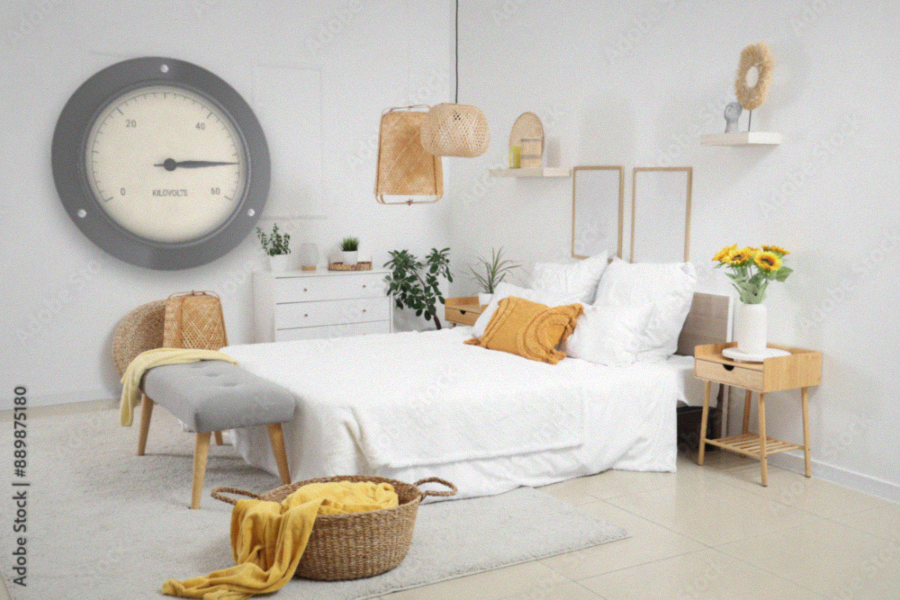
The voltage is 52 kV
